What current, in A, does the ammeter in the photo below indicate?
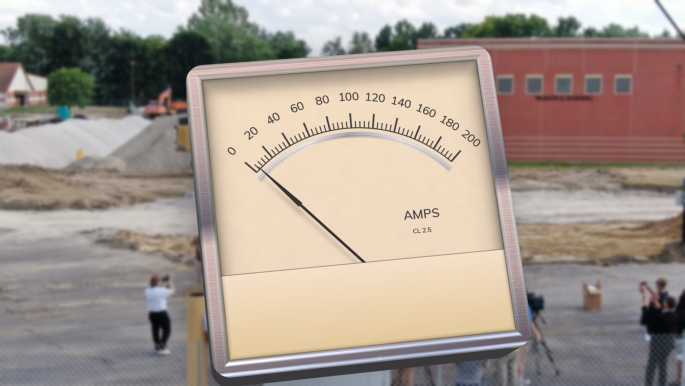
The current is 4 A
